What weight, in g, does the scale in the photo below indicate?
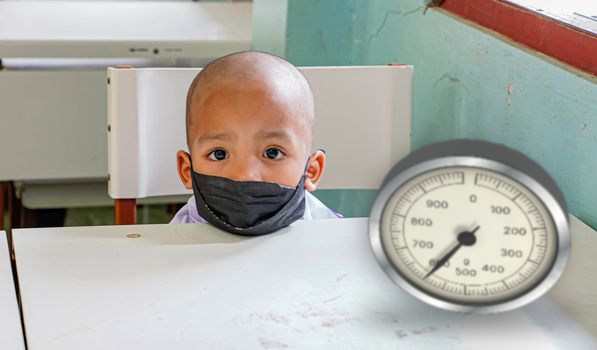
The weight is 600 g
